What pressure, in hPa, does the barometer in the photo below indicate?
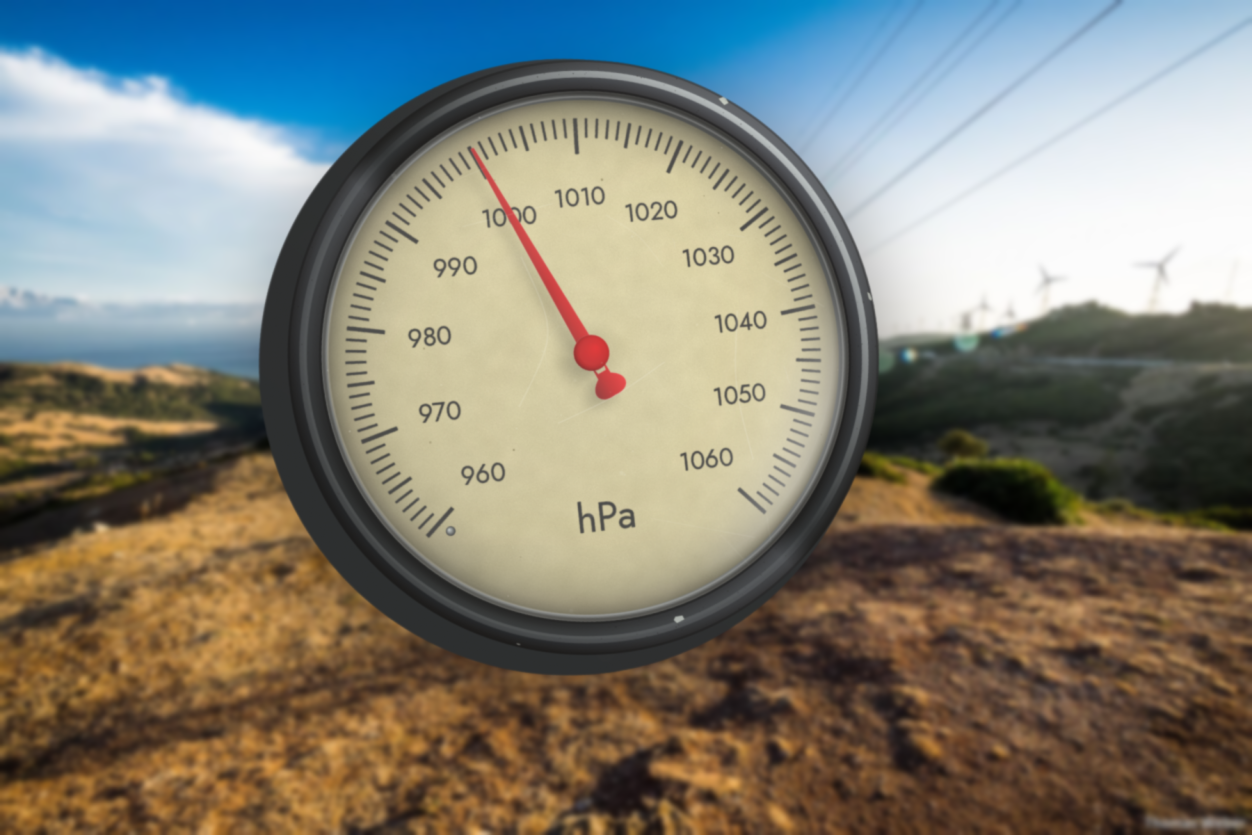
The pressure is 1000 hPa
